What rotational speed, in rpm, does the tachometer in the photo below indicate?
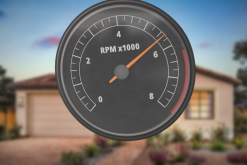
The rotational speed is 5625 rpm
